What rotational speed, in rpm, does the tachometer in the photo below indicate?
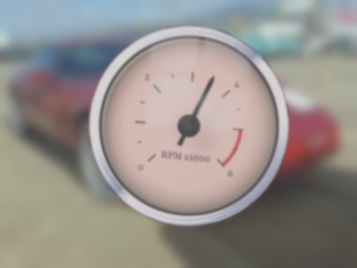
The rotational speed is 3500 rpm
